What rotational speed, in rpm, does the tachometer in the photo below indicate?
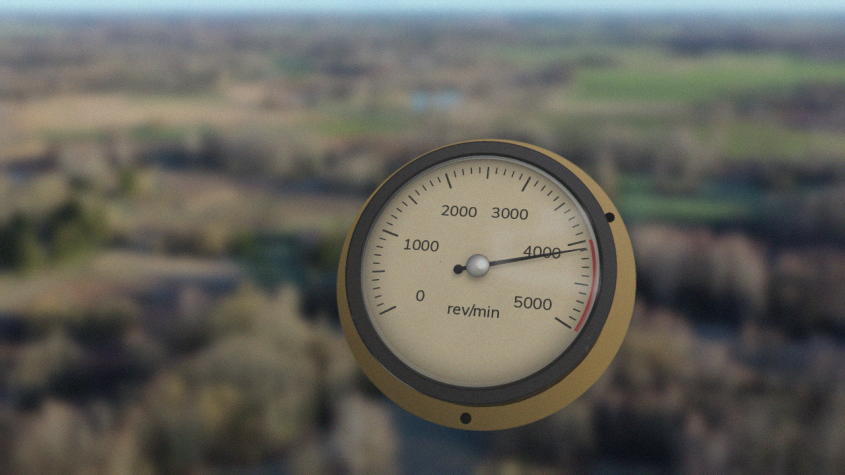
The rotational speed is 4100 rpm
